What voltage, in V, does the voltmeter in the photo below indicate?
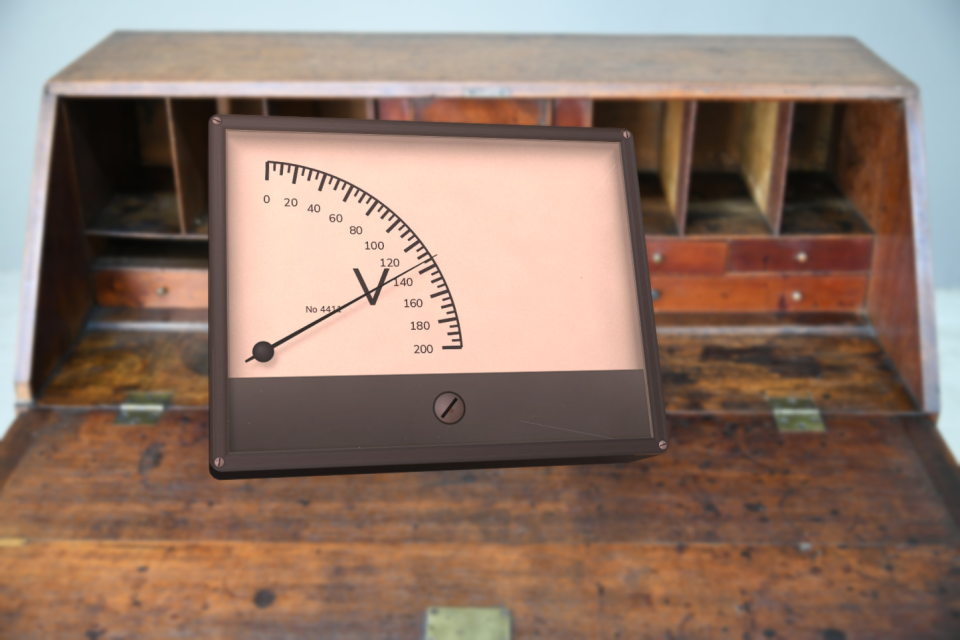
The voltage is 135 V
